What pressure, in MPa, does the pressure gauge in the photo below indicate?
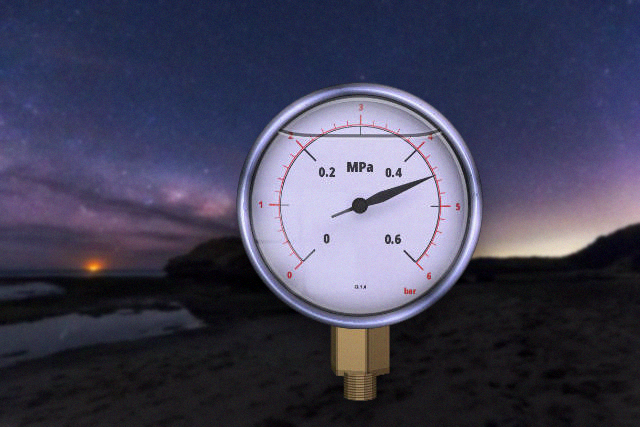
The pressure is 0.45 MPa
